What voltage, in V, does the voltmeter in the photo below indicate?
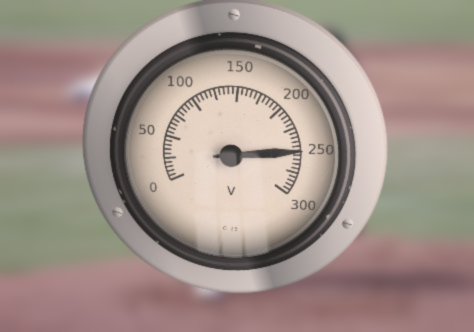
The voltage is 250 V
